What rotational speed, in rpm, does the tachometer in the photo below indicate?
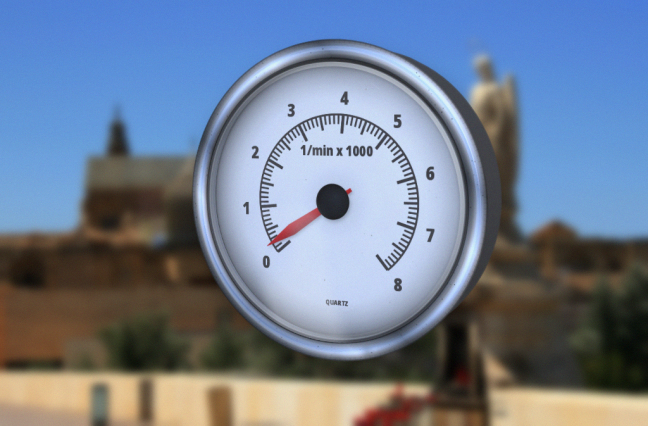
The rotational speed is 200 rpm
